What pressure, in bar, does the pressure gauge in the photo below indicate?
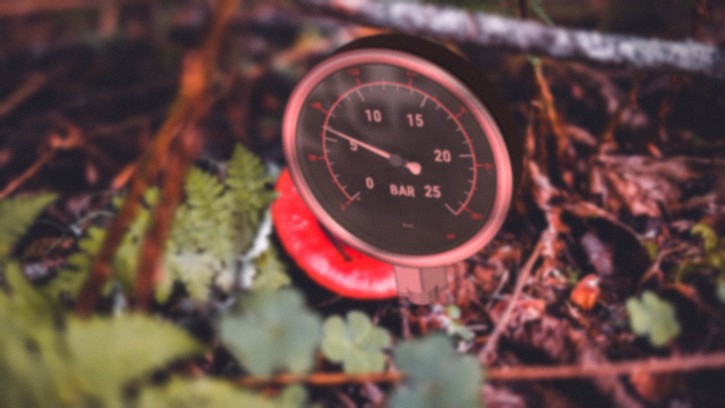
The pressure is 6 bar
